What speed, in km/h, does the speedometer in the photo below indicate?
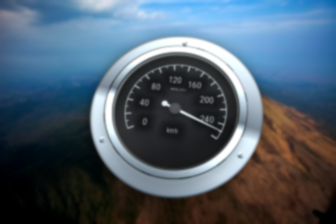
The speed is 250 km/h
